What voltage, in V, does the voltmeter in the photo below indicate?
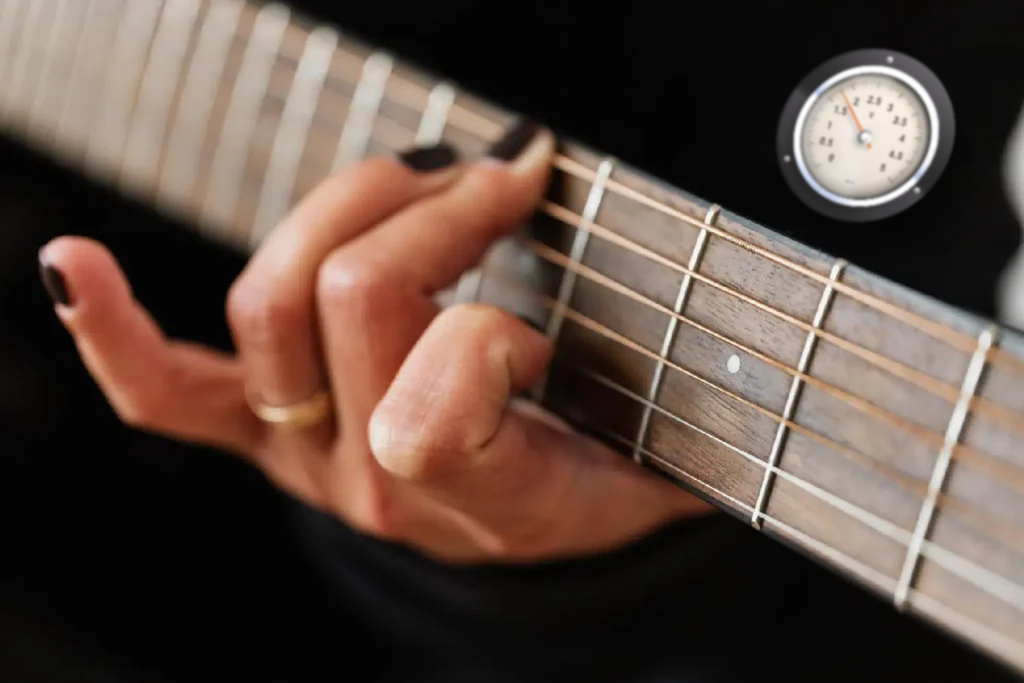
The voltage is 1.75 V
